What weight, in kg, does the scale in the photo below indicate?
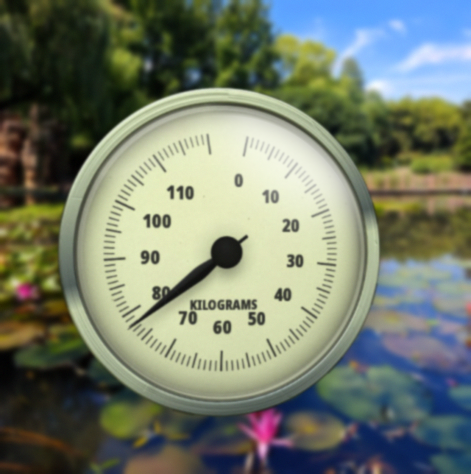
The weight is 78 kg
